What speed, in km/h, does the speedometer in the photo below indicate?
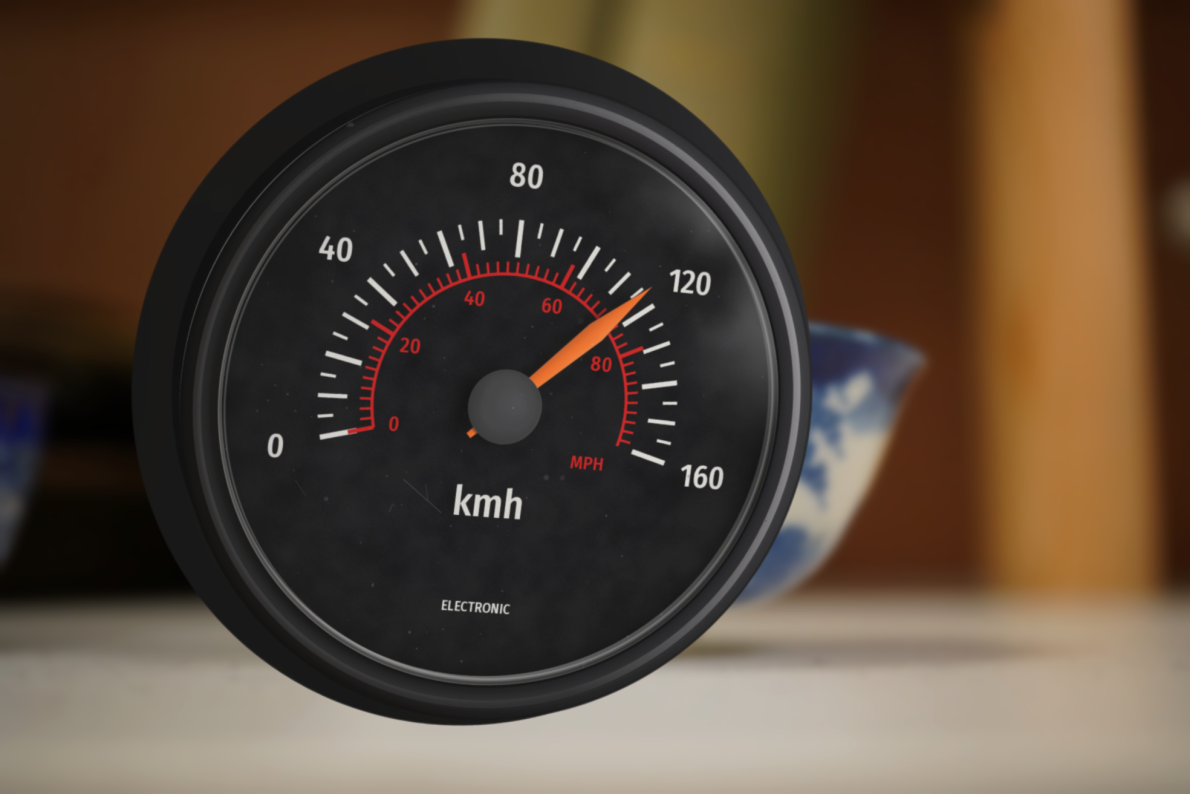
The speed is 115 km/h
